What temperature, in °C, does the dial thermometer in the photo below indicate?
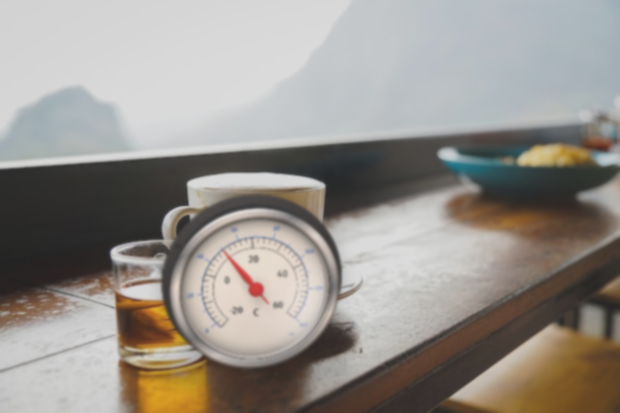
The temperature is 10 °C
